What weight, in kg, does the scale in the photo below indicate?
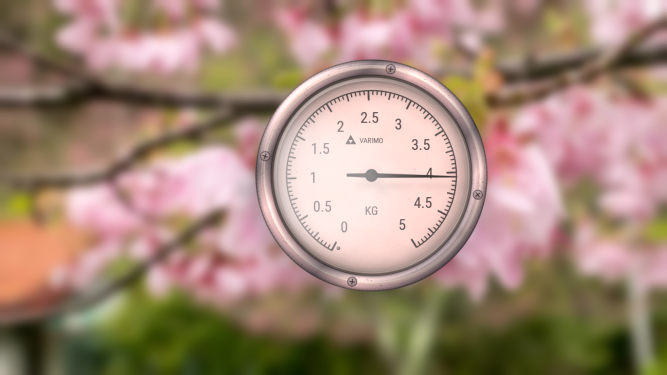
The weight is 4.05 kg
